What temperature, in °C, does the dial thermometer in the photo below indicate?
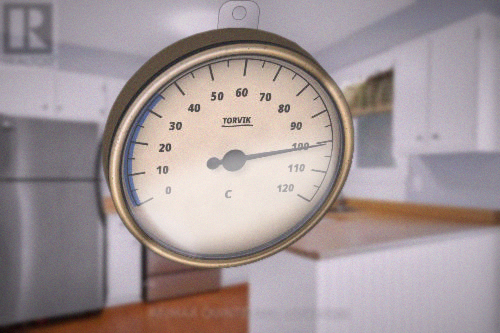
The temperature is 100 °C
